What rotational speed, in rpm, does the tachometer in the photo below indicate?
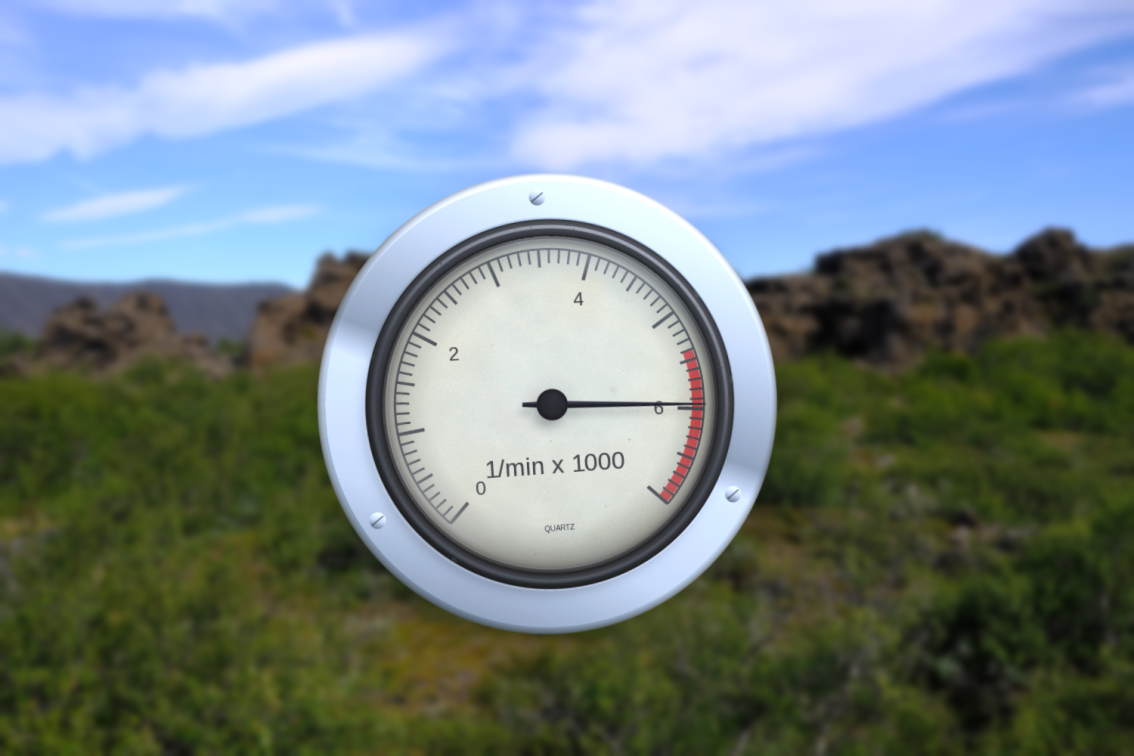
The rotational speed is 5950 rpm
